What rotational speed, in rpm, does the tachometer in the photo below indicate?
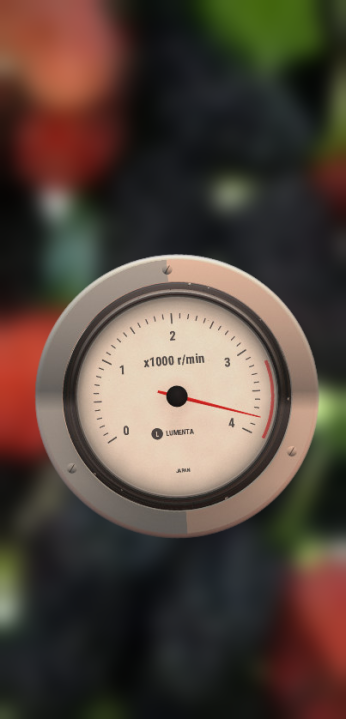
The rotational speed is 3800 rpm
